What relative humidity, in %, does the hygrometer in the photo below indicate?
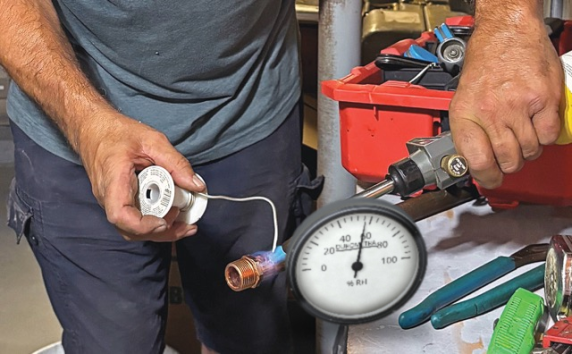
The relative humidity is 56 %
